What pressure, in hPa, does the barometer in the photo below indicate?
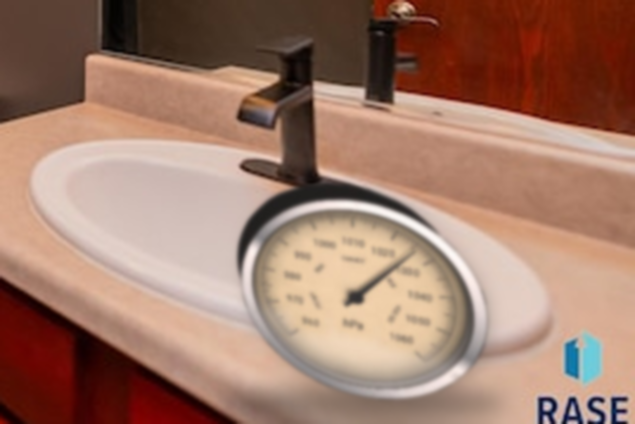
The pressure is 1025 hPa
